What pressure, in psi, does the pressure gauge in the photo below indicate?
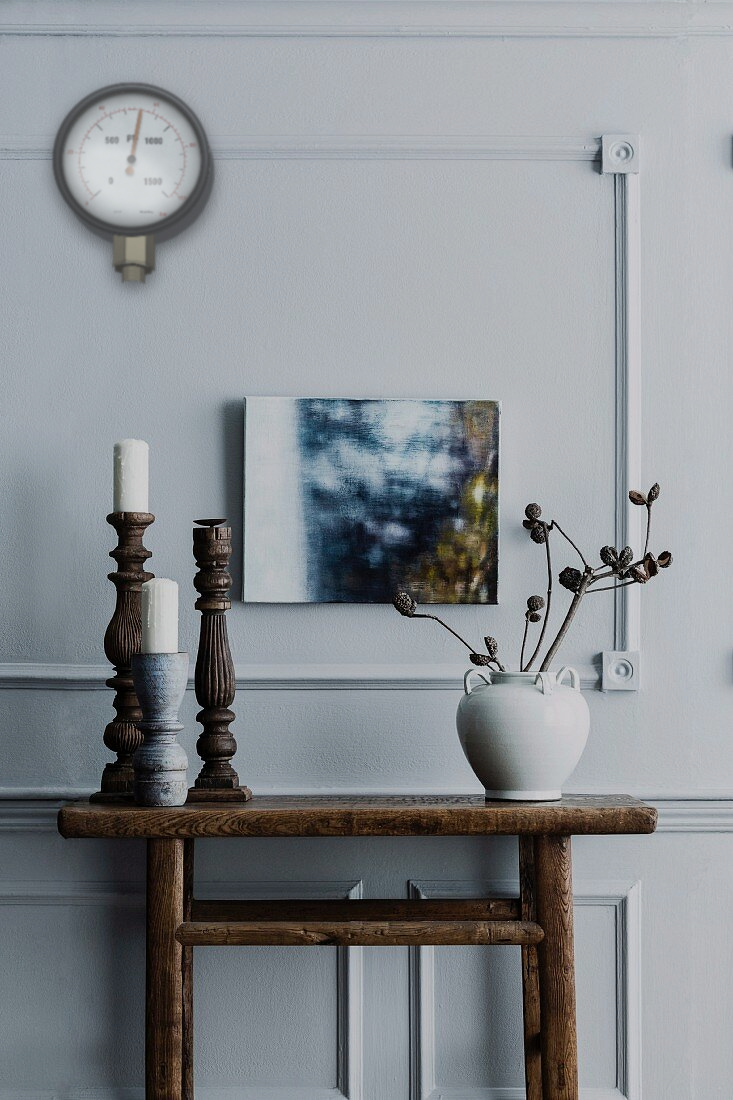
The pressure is 800 psi
